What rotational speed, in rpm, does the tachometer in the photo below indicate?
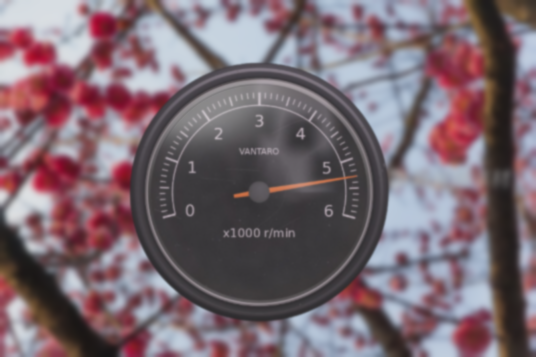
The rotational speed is 5300 rpm
